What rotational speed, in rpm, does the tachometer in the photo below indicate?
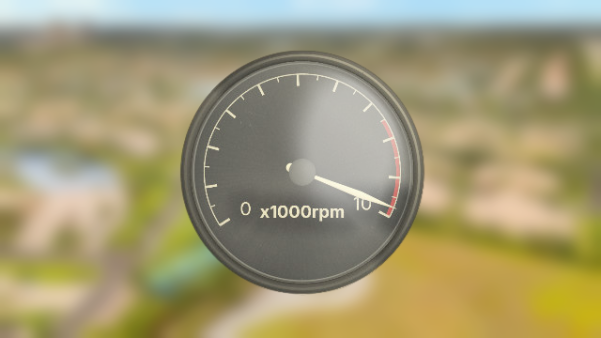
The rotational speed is 9750 rpm
